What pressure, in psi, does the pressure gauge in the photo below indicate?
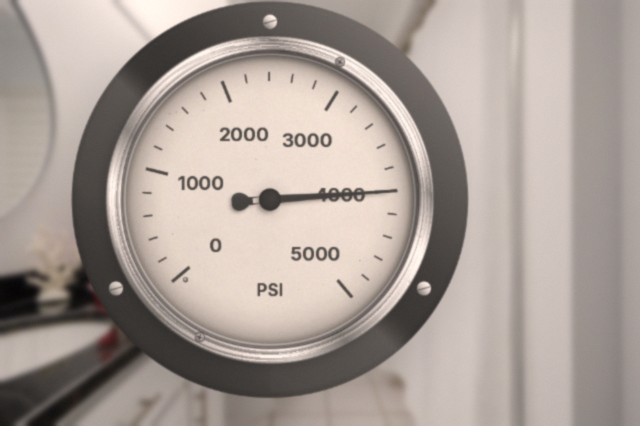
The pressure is 4000 psi
